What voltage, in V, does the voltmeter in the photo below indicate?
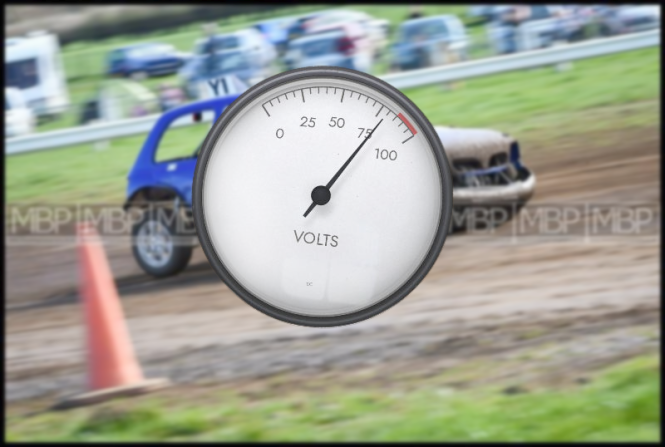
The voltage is 80 V
